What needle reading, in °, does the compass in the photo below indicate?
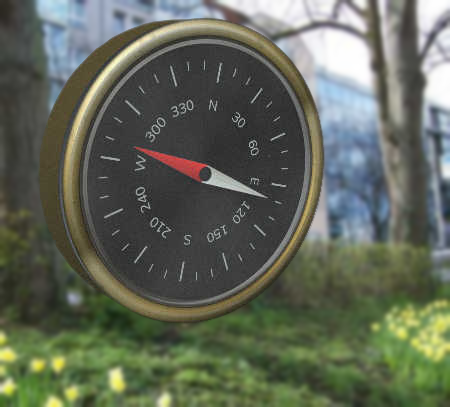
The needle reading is 280 °
